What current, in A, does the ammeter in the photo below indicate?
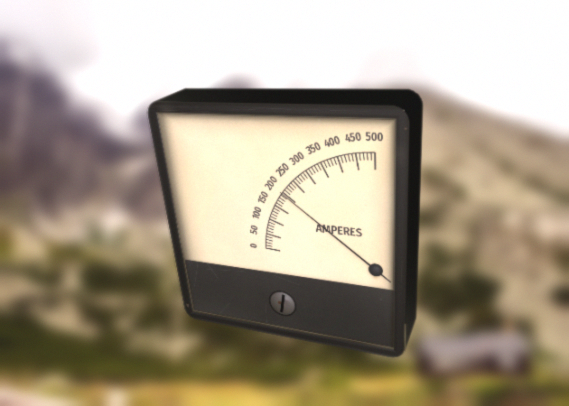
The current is 200 A
